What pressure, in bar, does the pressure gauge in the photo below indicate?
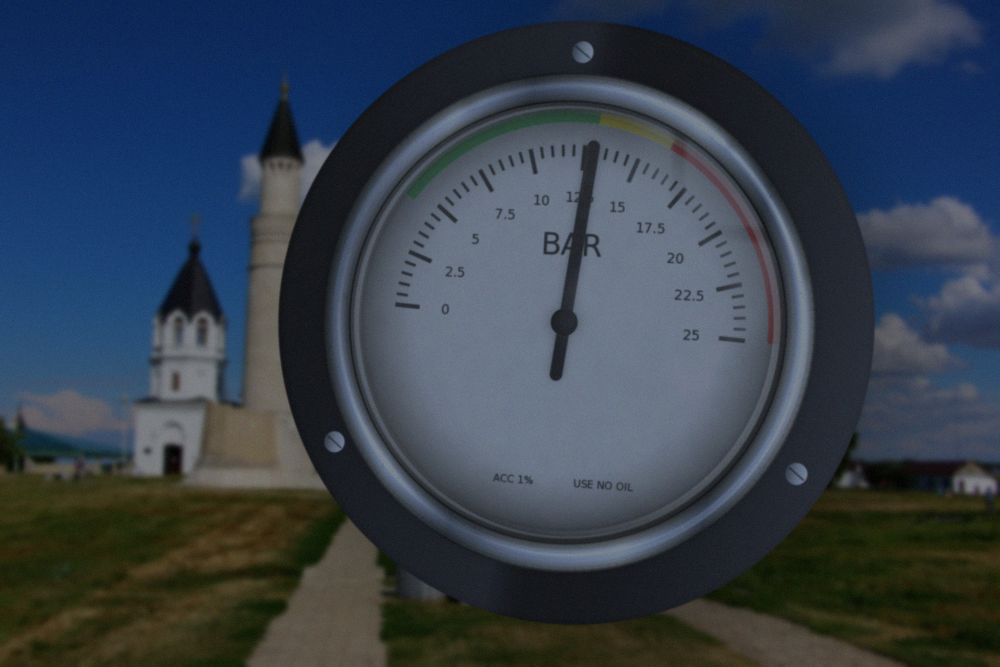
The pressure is 13 bar
